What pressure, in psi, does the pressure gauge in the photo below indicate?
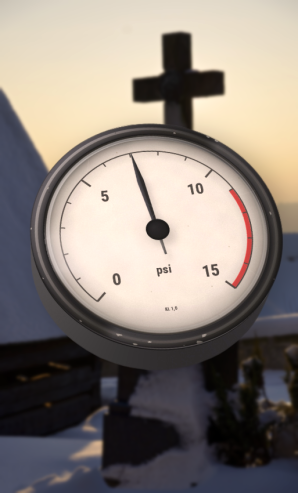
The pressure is 7 psi
